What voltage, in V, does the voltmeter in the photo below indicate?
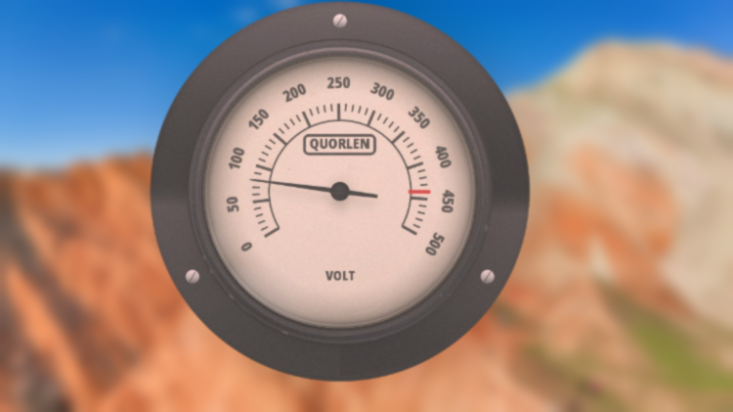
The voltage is 80 V
